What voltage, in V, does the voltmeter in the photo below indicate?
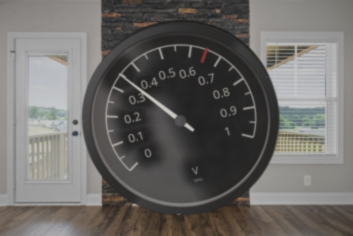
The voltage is 0.35 V
